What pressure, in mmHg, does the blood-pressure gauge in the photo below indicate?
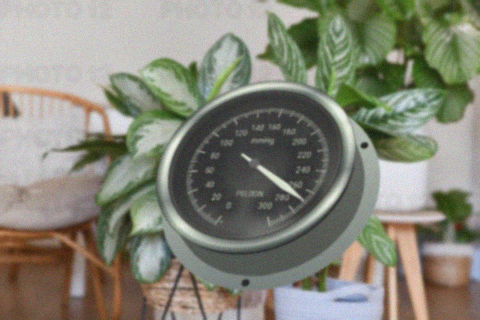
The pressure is 270 mmHg
